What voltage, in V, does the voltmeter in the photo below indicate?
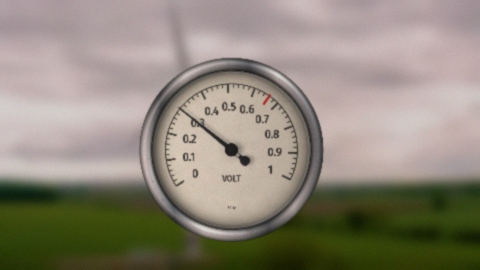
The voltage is 0.3 V
